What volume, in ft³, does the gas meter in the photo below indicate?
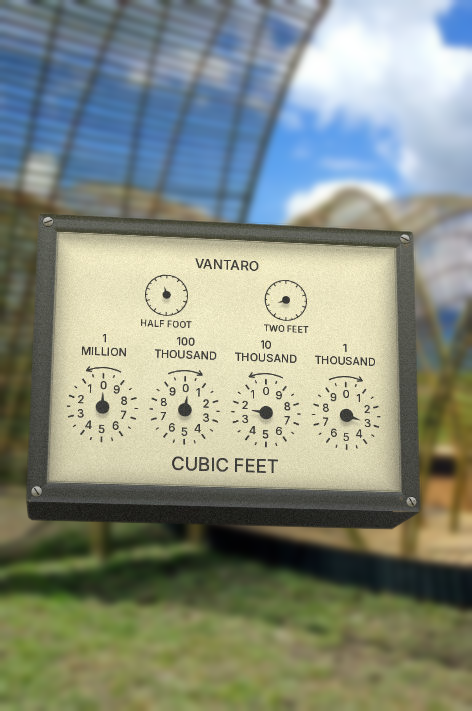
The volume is 2300 ft³
